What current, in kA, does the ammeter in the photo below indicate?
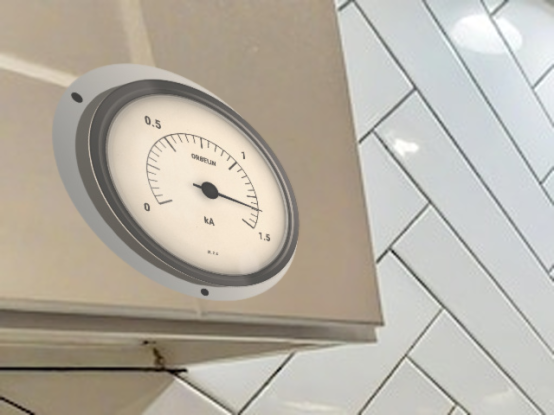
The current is 1.35 kA
